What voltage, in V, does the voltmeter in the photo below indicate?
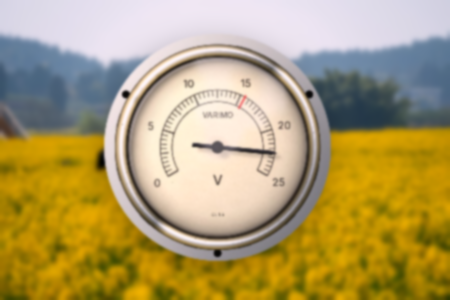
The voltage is 22.5 V
